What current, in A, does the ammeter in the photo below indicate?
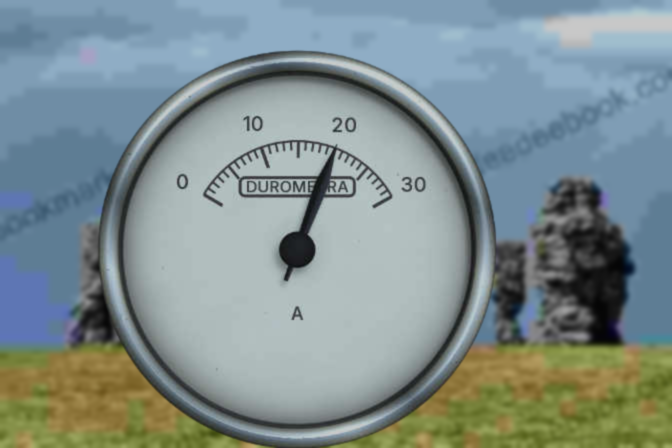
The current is 20 A
